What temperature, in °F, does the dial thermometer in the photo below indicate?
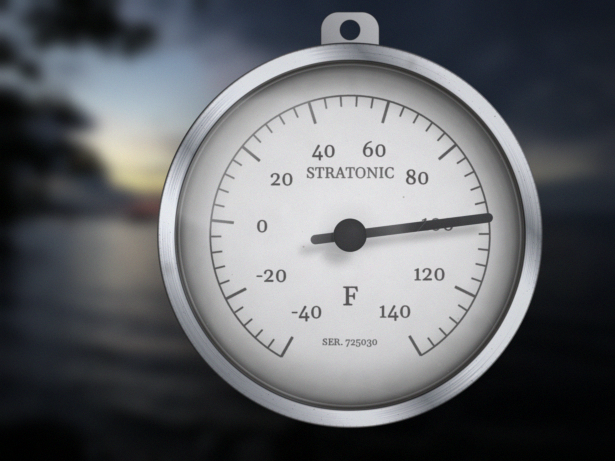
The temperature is 100 °F
